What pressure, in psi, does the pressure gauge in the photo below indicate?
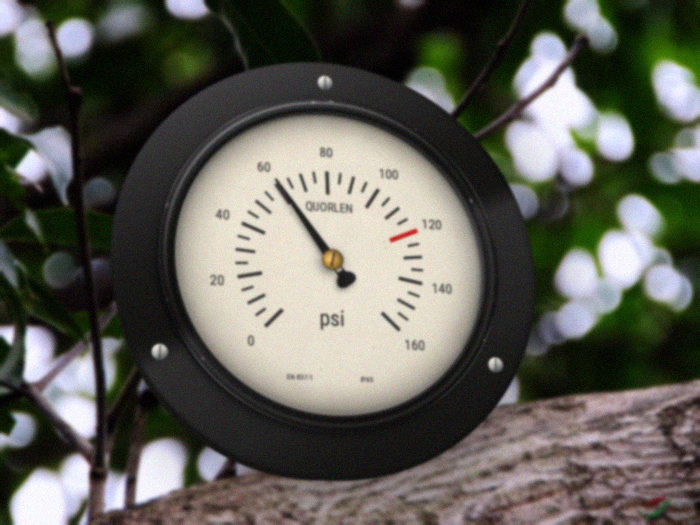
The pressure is 60 psi
